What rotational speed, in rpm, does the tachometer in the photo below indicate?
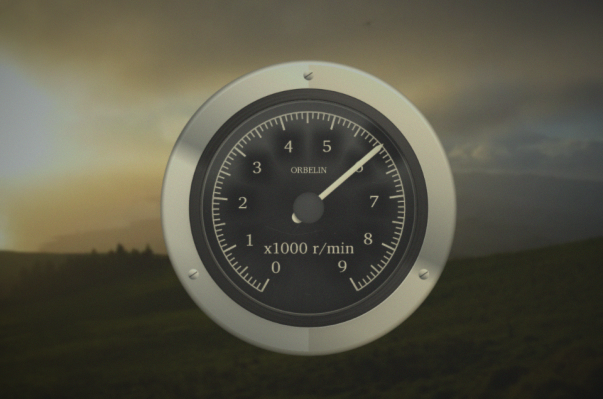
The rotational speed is 6000 rpm
